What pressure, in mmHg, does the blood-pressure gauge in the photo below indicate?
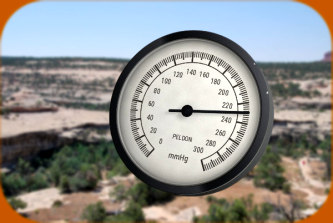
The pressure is 230 mmHg
